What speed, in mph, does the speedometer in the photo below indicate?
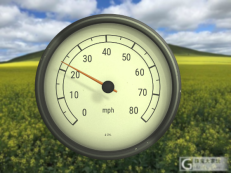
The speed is 22.5 mph
